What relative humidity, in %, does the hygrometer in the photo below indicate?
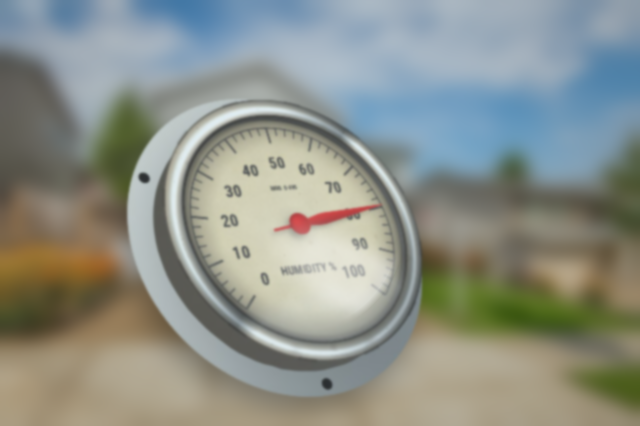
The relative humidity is 80 %
